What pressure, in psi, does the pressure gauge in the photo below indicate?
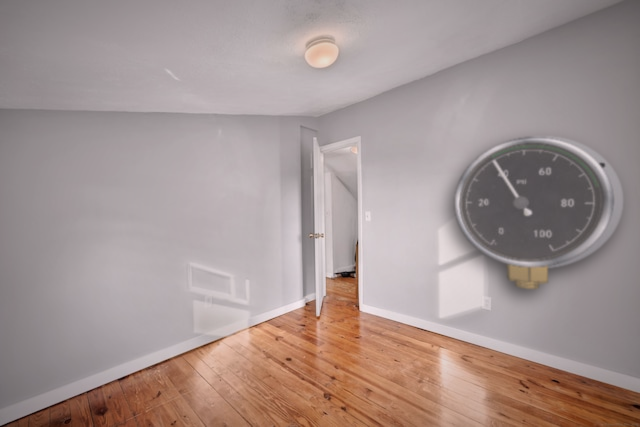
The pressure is 40 psi
